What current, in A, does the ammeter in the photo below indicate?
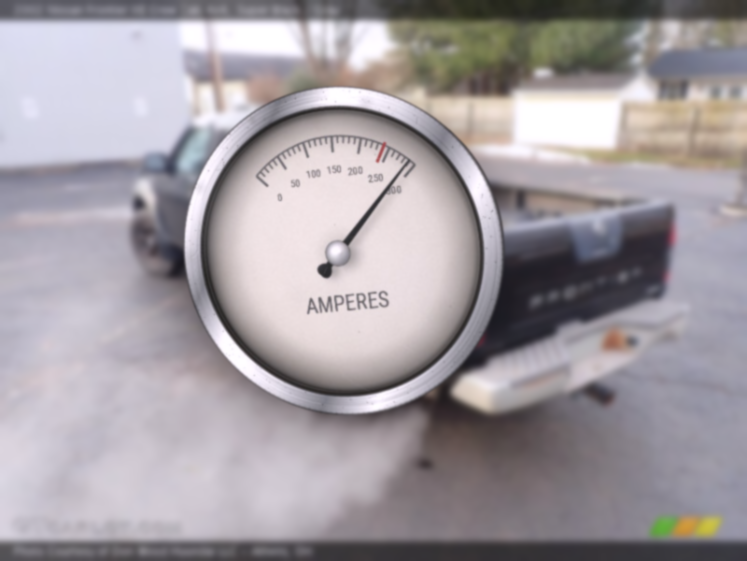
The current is 290 A
